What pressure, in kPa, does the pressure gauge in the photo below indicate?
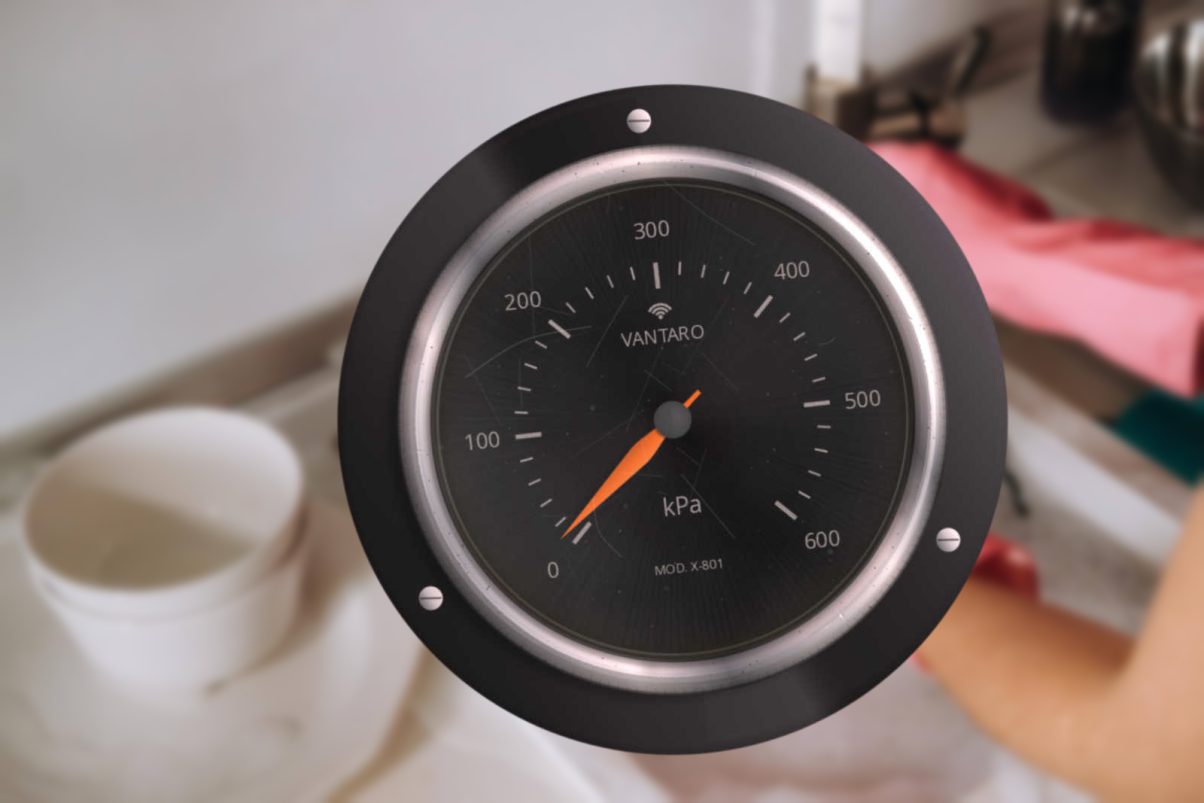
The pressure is 10 kPa
